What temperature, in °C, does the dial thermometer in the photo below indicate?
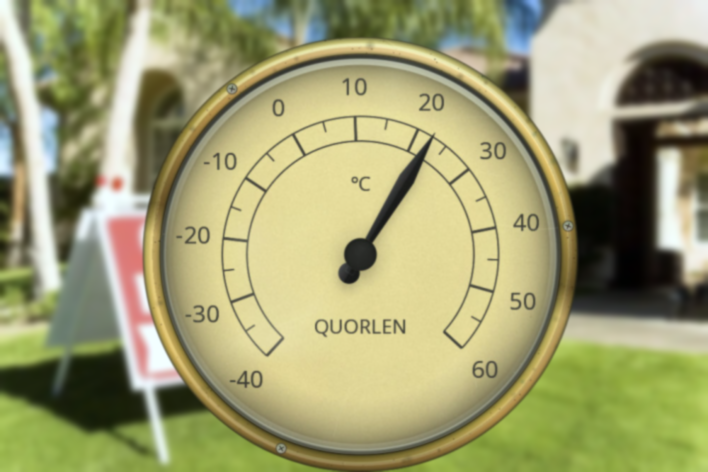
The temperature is 22.5 °C
